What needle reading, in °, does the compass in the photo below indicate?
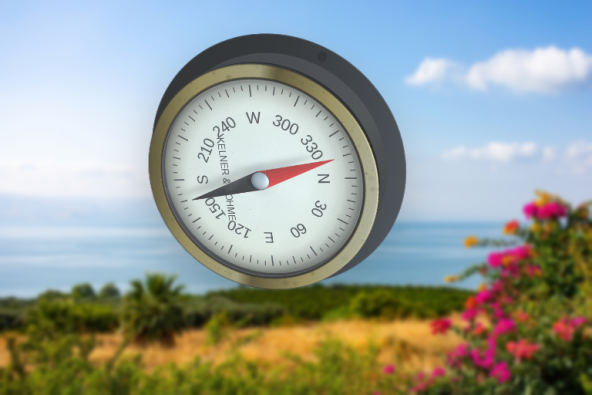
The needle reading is 345 °
